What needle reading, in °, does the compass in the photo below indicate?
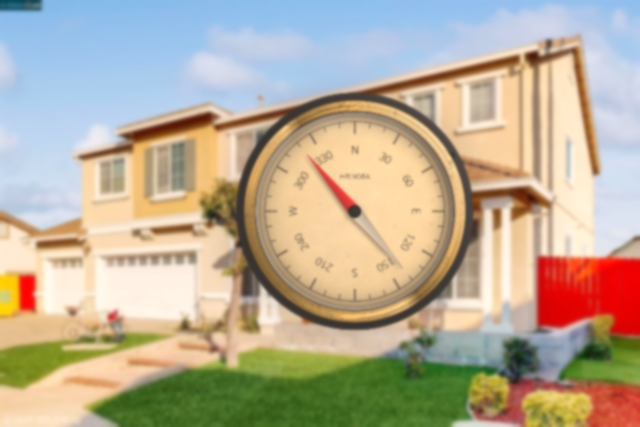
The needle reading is 320 °
